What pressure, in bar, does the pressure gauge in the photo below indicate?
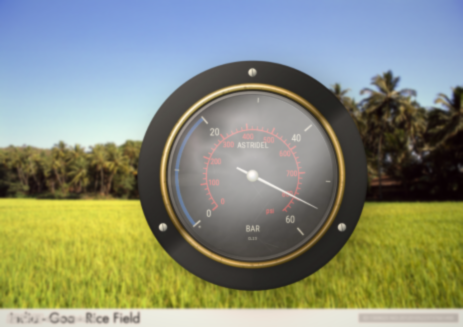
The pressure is 55 bar
